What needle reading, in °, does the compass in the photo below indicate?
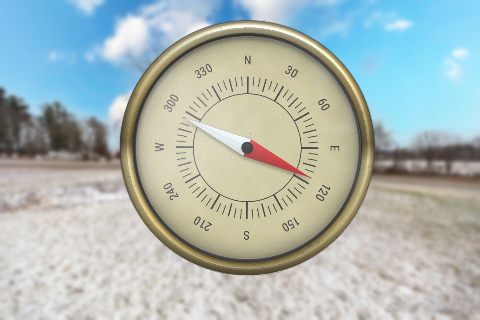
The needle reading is 115 °
